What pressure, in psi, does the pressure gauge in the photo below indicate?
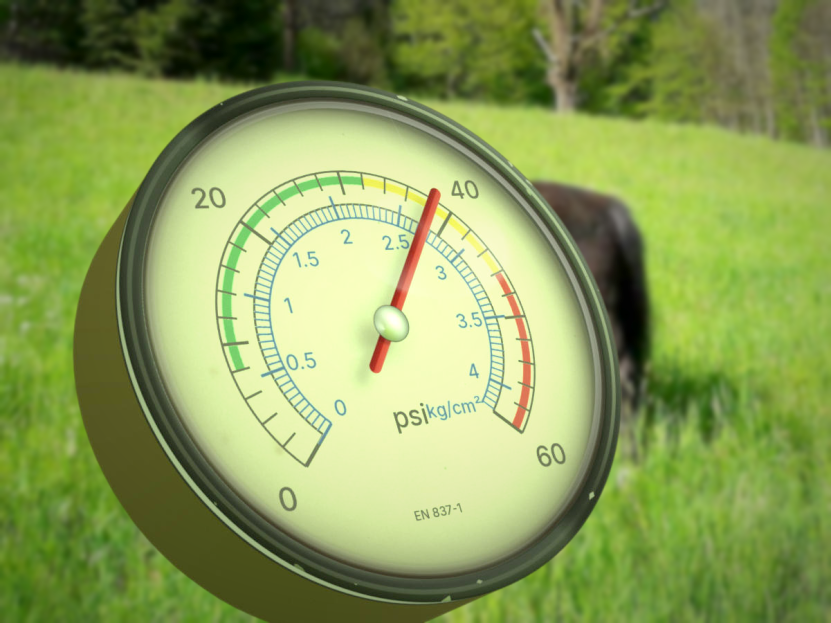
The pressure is 38 psi
